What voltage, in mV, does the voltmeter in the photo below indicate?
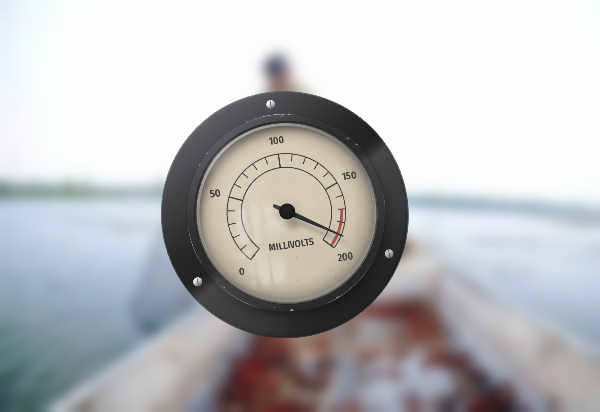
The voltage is 190 mV
